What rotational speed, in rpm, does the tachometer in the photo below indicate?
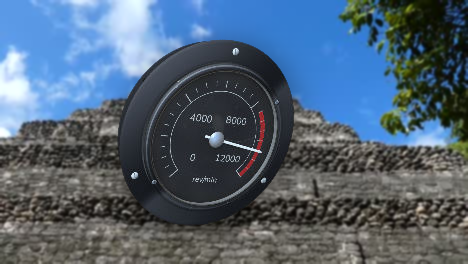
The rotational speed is 10500 rpm
